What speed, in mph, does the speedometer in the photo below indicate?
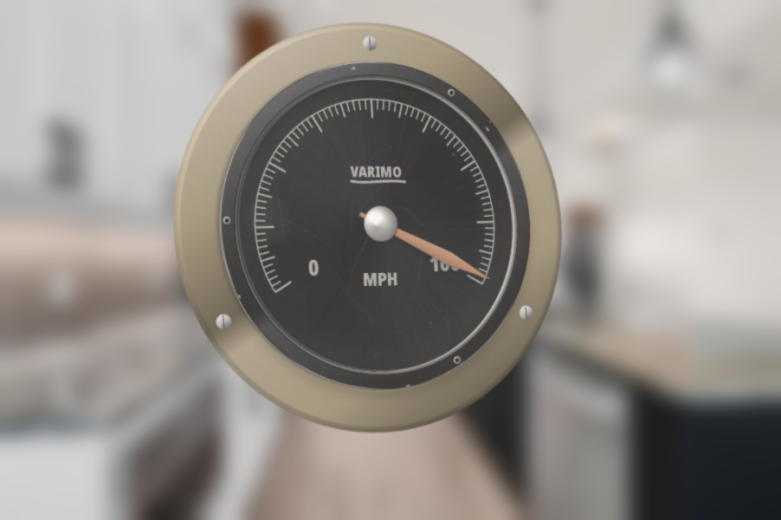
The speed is 158 mph
